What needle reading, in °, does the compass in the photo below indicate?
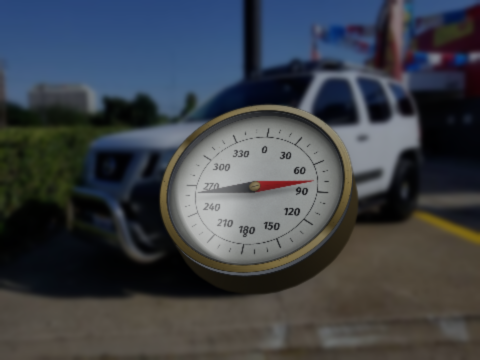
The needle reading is 80 °
